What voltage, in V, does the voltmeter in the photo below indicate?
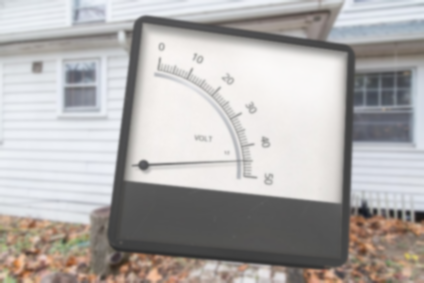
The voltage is 45 V
